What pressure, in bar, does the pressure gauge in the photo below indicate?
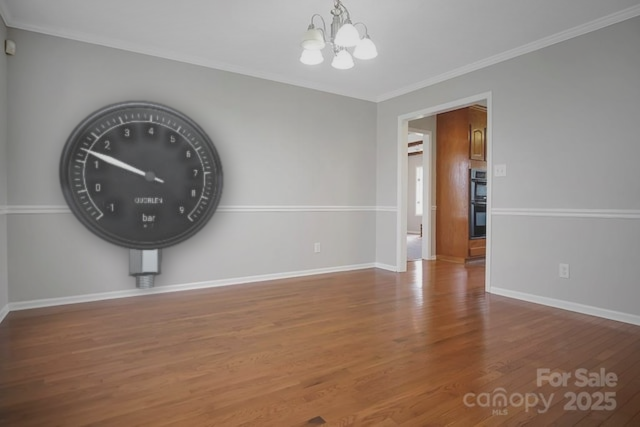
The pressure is 1.4 bar
